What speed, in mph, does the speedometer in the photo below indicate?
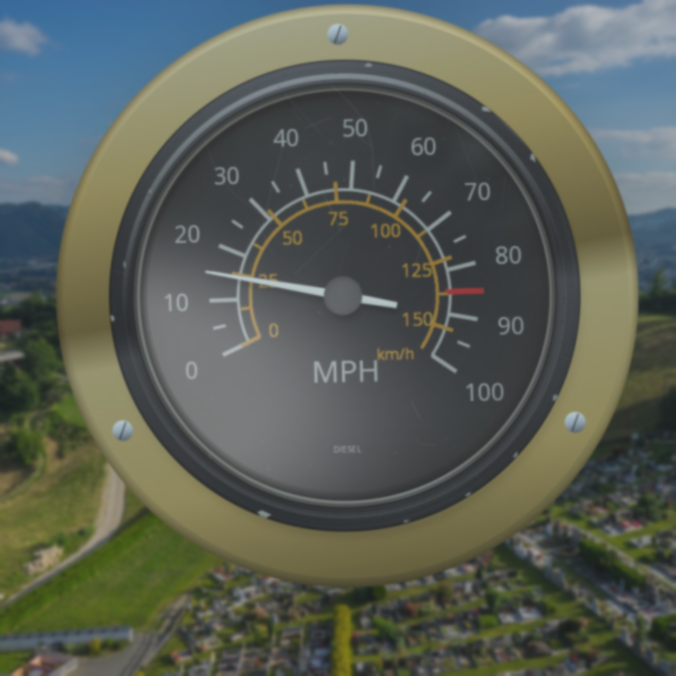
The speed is 15 mph
